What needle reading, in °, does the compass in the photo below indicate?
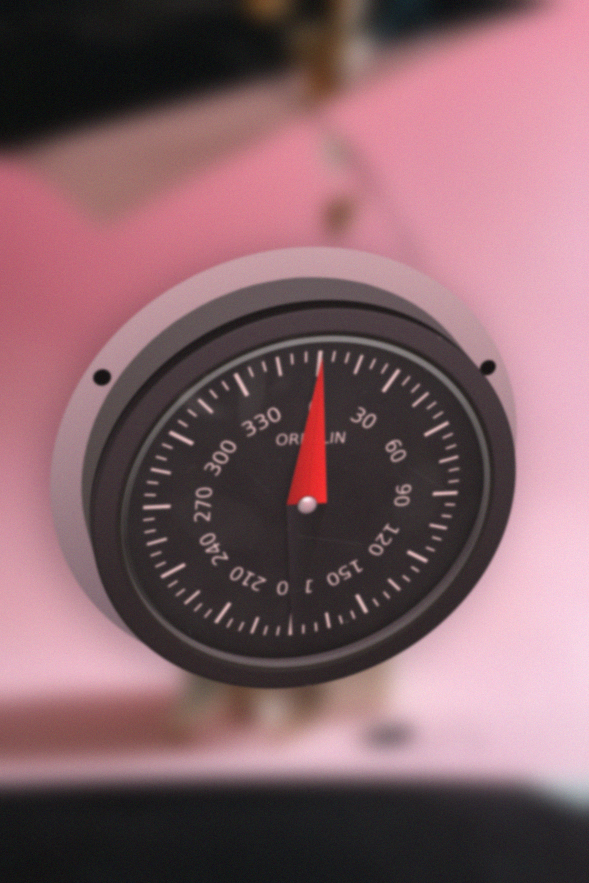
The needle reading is 0 °
